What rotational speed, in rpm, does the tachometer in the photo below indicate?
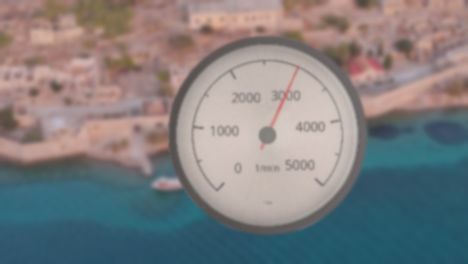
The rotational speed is 3000 rpm
